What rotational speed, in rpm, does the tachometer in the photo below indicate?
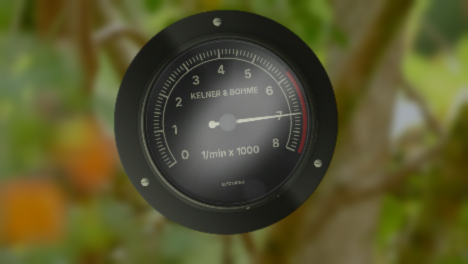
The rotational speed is 7000 rpm
